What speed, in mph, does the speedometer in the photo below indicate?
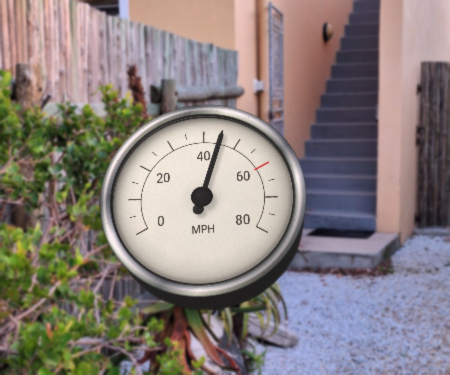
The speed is 45 mph
